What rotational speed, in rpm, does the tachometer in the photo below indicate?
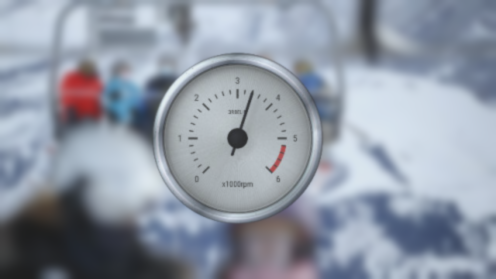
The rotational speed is 3400 rpm
